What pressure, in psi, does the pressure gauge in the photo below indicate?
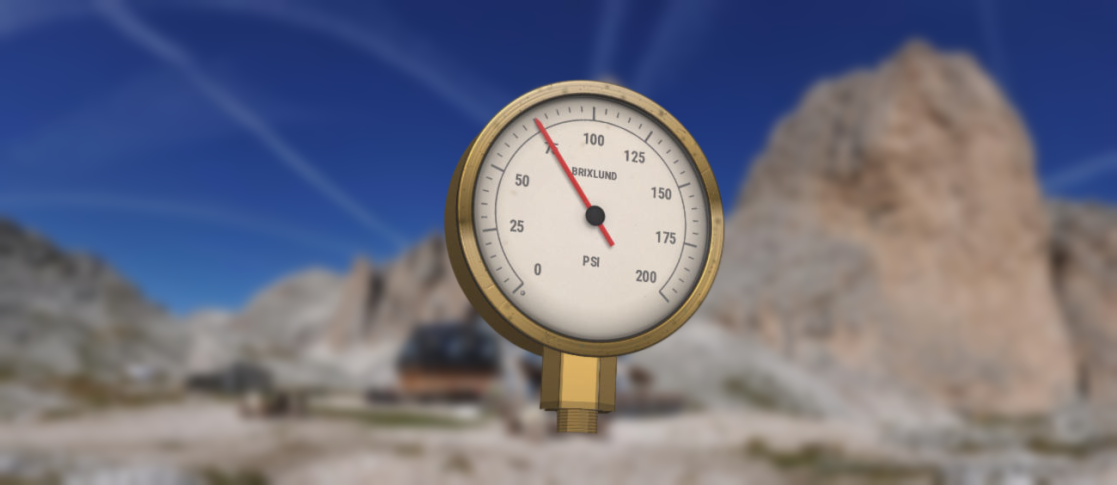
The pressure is 75 psi
